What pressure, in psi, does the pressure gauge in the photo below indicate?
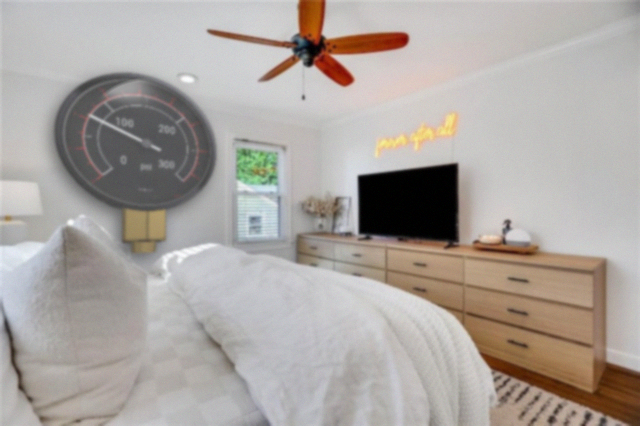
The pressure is 75 psi
